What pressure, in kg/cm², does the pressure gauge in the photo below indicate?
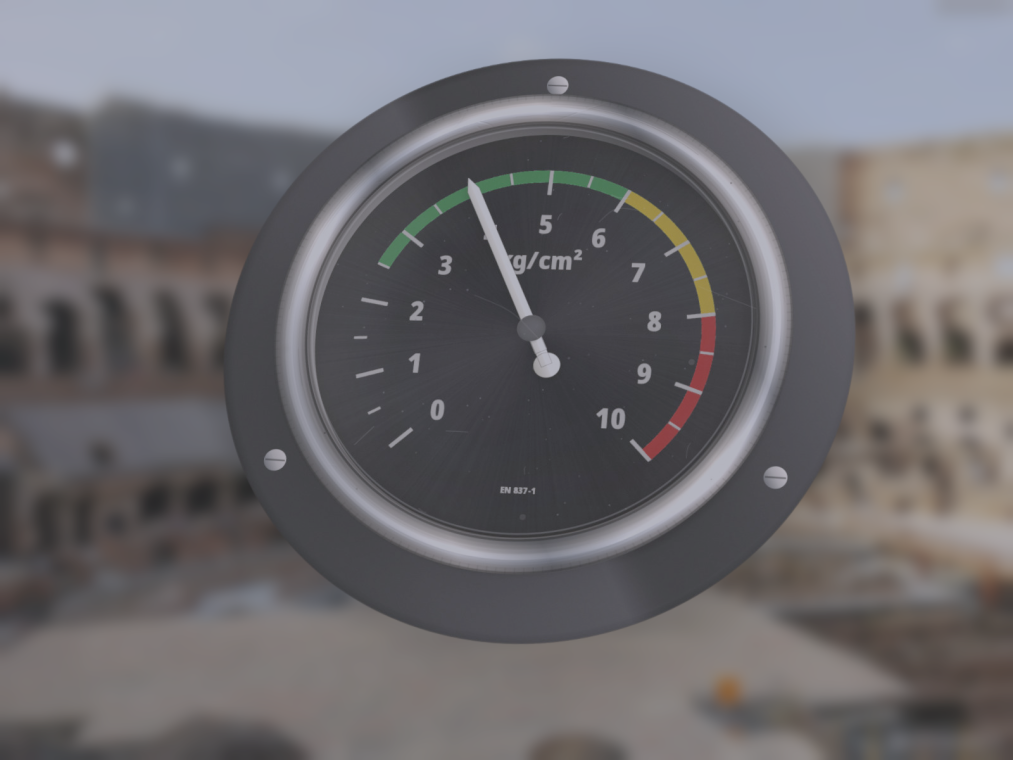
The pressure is 4 kg/cm²
